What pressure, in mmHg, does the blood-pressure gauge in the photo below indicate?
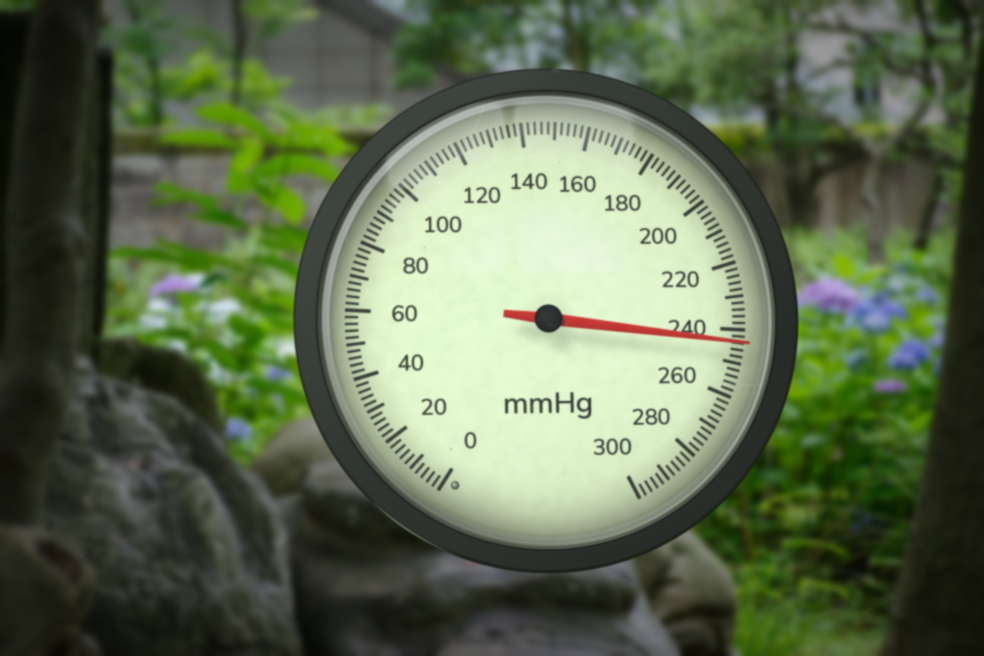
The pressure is 244 mmHg
